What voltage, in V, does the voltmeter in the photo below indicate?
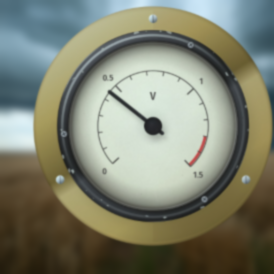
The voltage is 0.45 V
